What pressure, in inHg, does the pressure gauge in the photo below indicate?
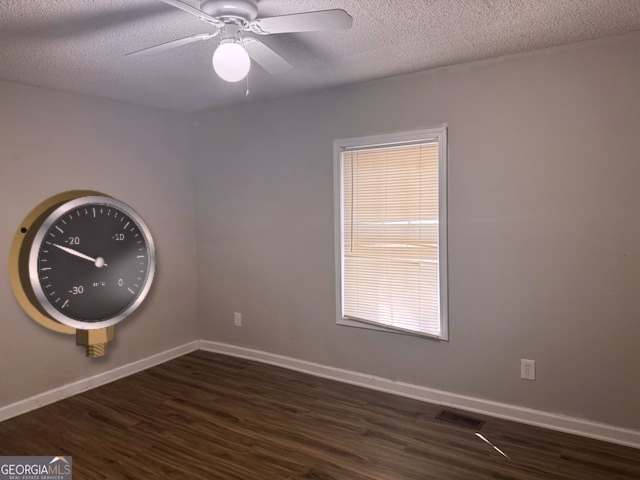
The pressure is -22 inHg
